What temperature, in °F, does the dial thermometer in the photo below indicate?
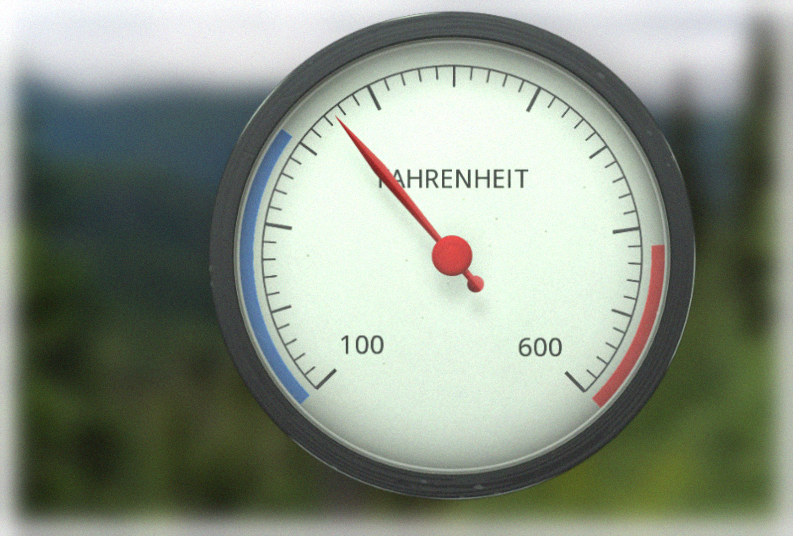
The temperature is 275 °F
